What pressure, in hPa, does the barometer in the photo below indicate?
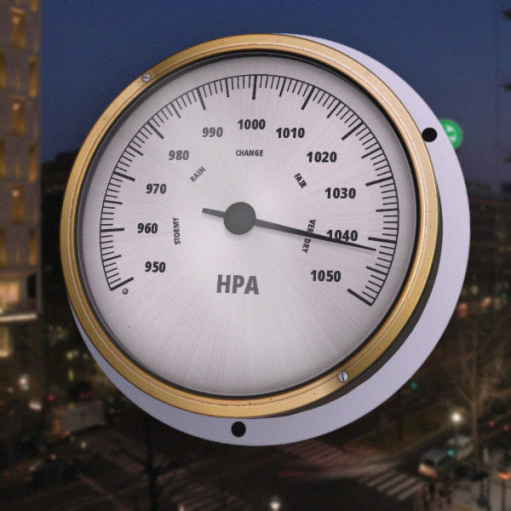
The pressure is 1042 hPa
